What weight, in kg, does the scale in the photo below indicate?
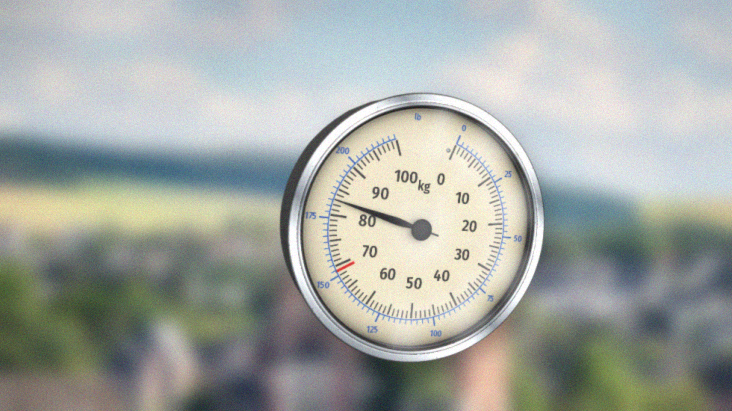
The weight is 83 kg
